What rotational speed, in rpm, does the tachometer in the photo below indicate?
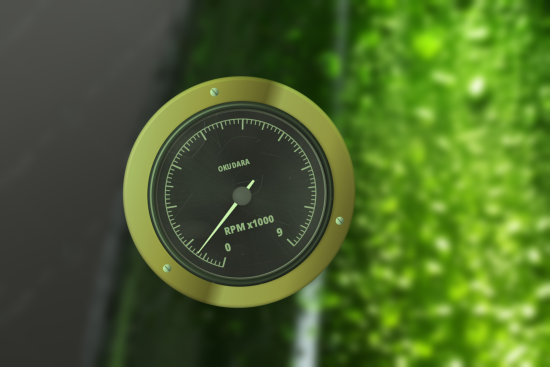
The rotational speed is 700 rpm
